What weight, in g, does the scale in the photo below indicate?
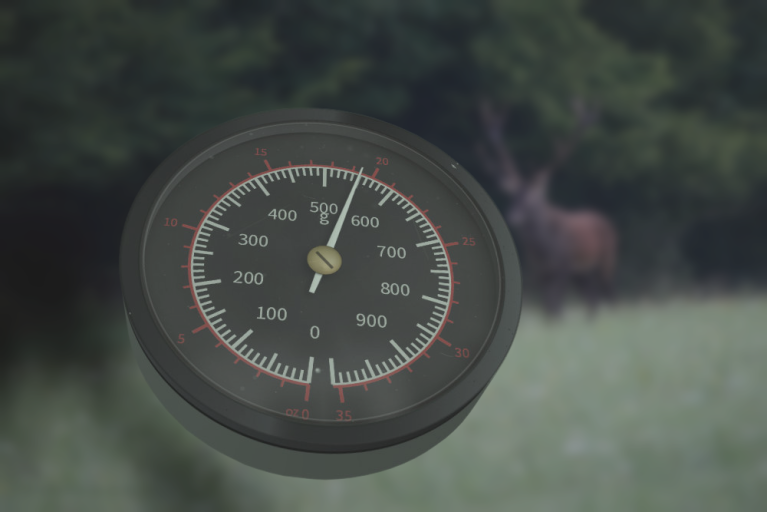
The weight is 550 g
